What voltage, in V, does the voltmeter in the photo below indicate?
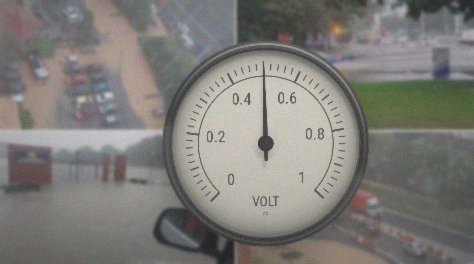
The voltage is 0.5 V
